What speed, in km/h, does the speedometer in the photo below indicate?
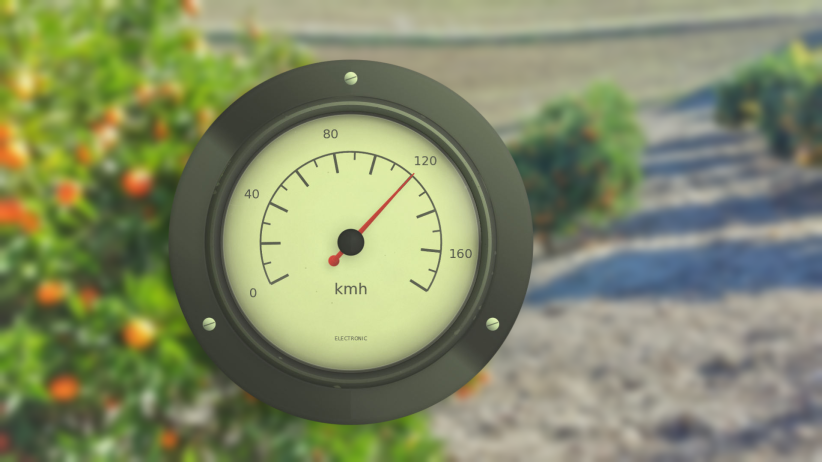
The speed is 120 km/h
